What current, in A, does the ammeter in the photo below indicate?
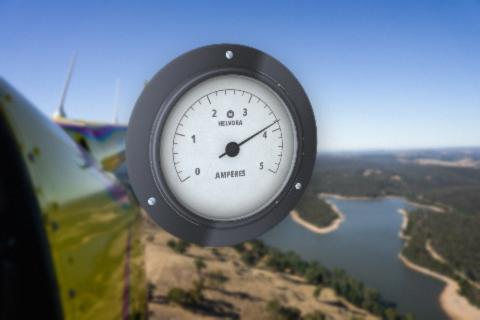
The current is 3.8 A
